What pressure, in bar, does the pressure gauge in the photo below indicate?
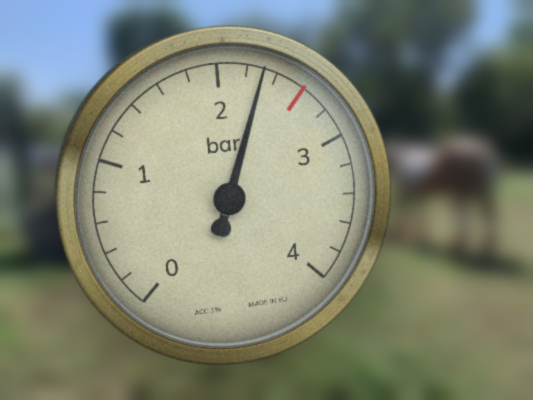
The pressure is 2.3 bar
